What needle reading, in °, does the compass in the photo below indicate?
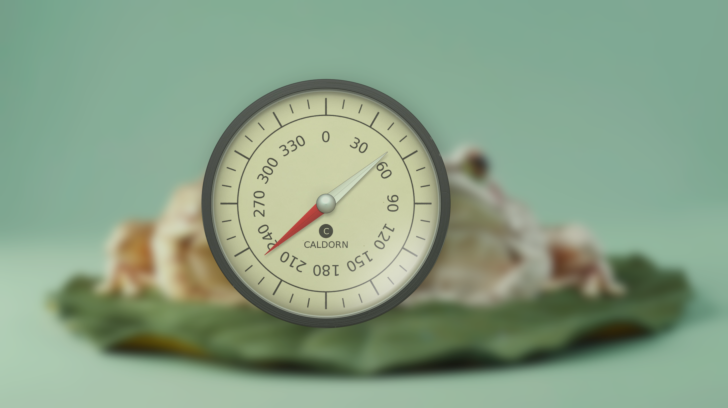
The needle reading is 230 °
